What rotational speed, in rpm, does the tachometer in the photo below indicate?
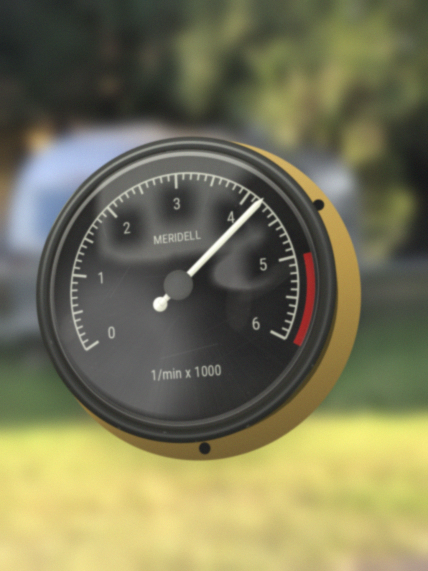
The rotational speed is 4200 rpm
